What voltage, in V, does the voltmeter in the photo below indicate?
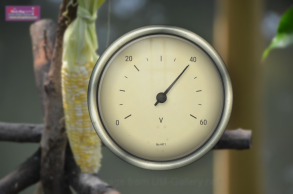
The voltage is 40 V
